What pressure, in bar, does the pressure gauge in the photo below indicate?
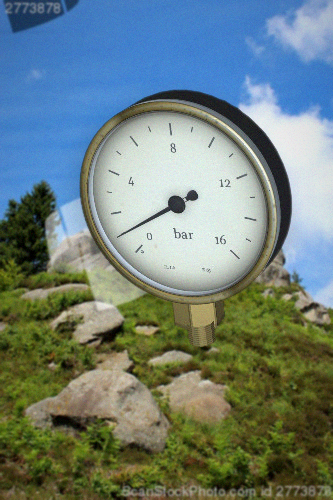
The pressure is 1 bar
